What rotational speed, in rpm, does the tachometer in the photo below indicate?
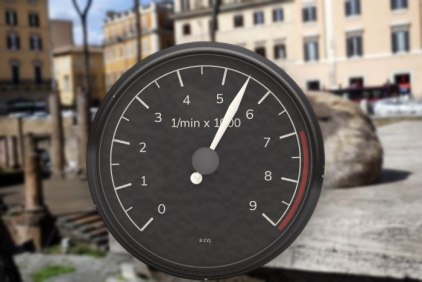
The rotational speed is 5500 rpm
